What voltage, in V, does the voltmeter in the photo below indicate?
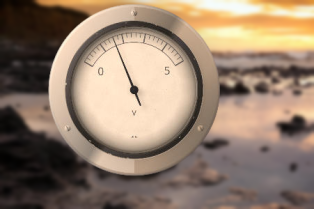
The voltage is 1.6 V
